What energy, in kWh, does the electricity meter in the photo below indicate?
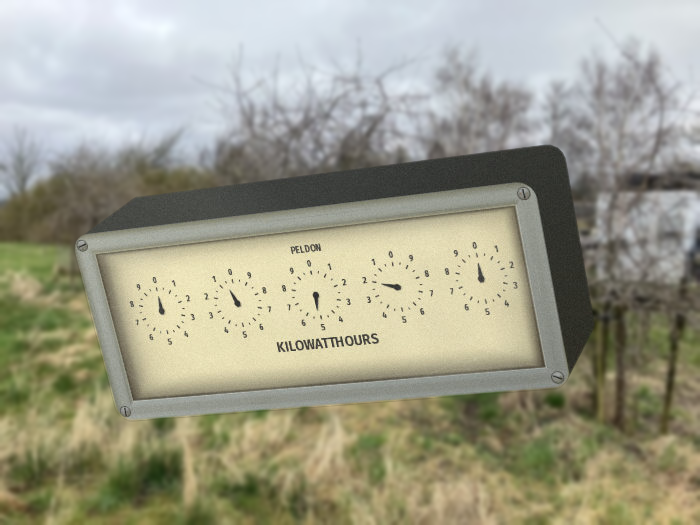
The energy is 520 kWh
